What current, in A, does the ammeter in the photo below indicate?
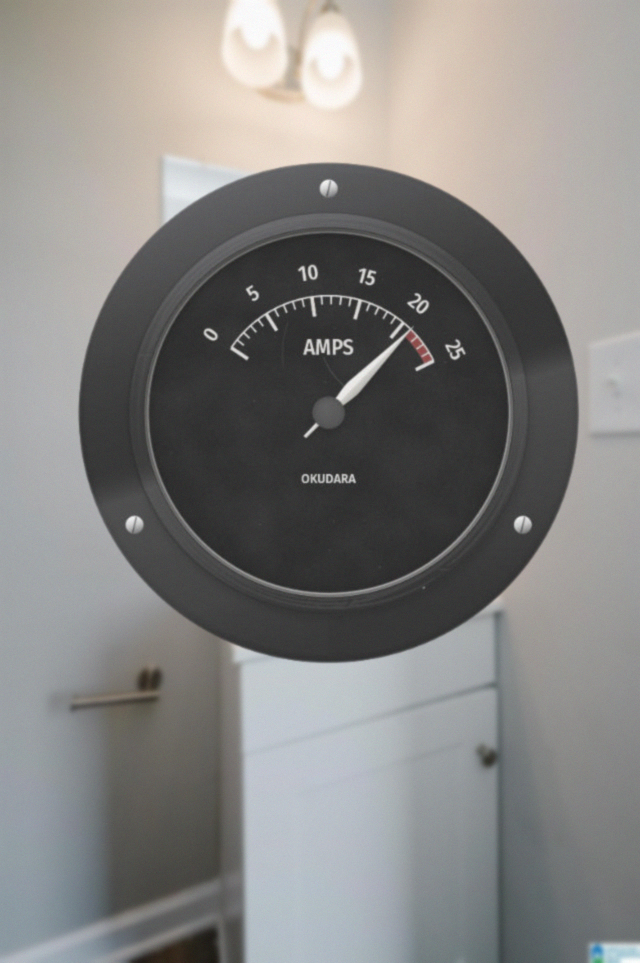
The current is 21 A
